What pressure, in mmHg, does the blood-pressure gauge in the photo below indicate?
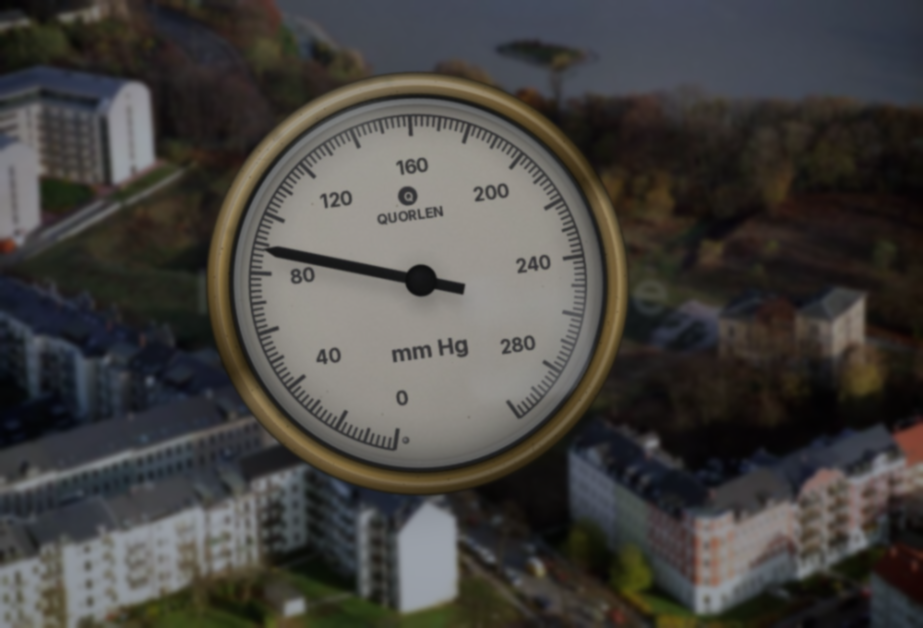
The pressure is 88 mmHg
